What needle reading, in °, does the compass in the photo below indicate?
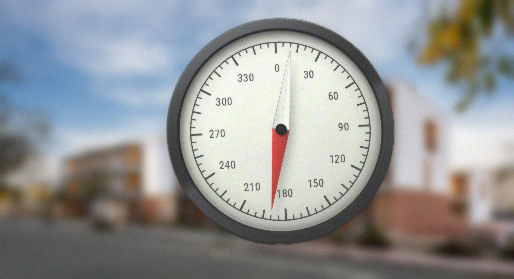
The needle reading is 190 °
